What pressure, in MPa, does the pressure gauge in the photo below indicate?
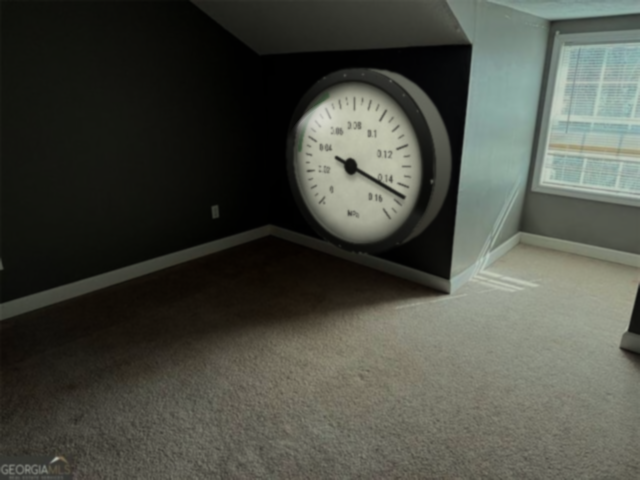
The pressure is 0.145 MPa
